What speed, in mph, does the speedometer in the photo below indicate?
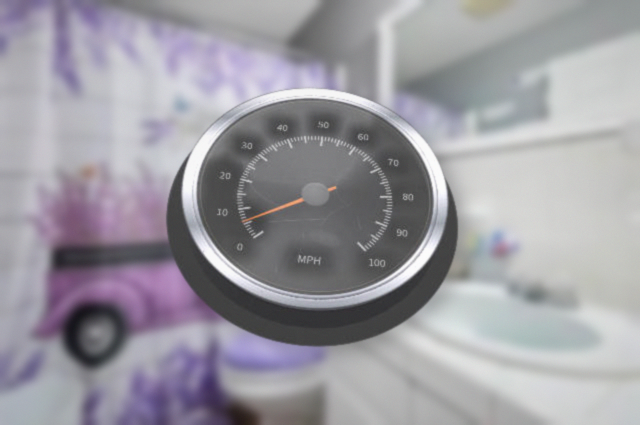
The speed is 5 mph
